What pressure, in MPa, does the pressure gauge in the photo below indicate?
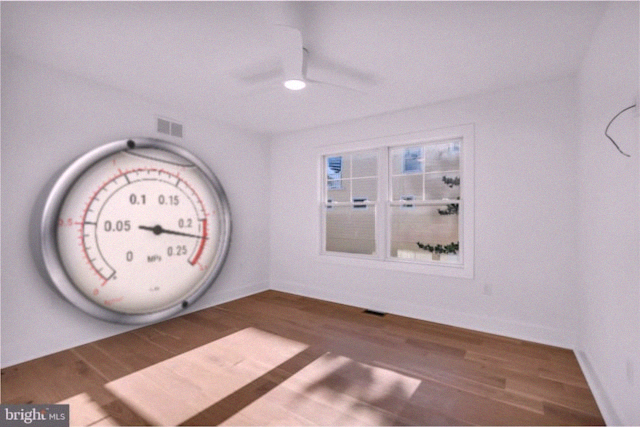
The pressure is 0.22 MPa
